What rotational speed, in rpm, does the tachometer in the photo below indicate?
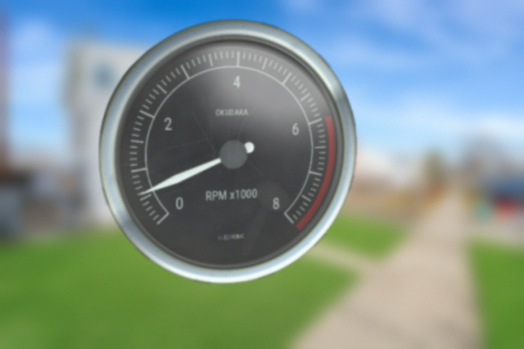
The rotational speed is 600 rpm
